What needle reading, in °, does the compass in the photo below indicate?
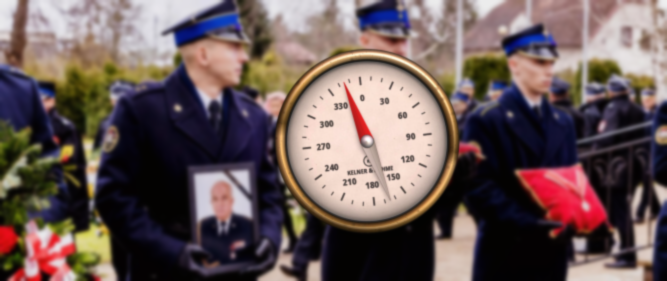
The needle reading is 345 °
